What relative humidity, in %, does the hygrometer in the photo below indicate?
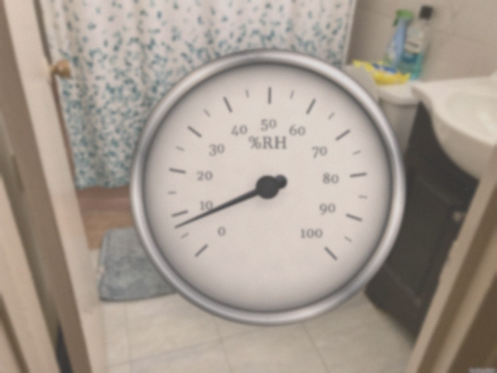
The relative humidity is 7.5 %
